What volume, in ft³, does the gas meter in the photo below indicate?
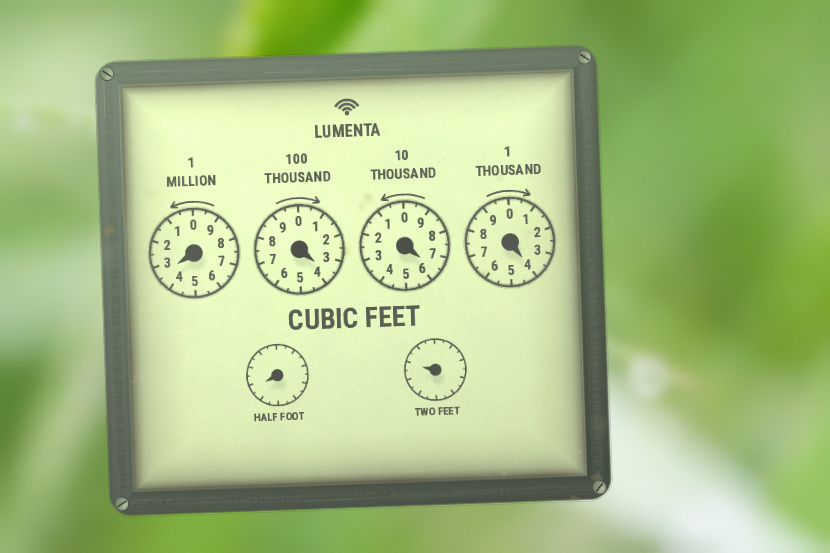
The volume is 336400 ft³
